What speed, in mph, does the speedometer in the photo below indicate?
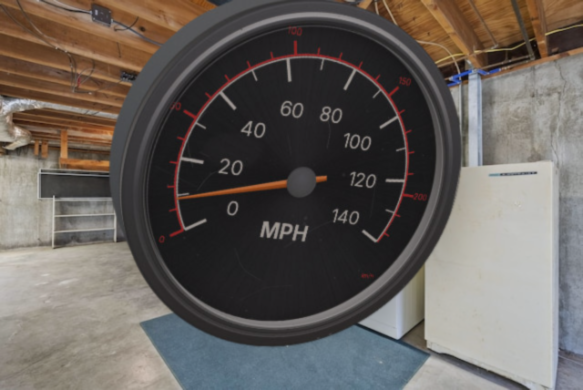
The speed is 10 mph
